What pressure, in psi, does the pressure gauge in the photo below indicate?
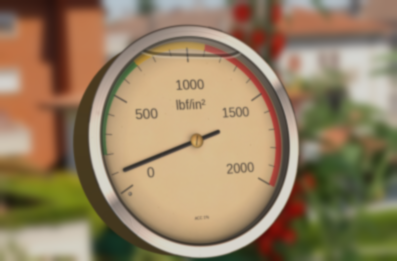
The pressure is 100 psi
